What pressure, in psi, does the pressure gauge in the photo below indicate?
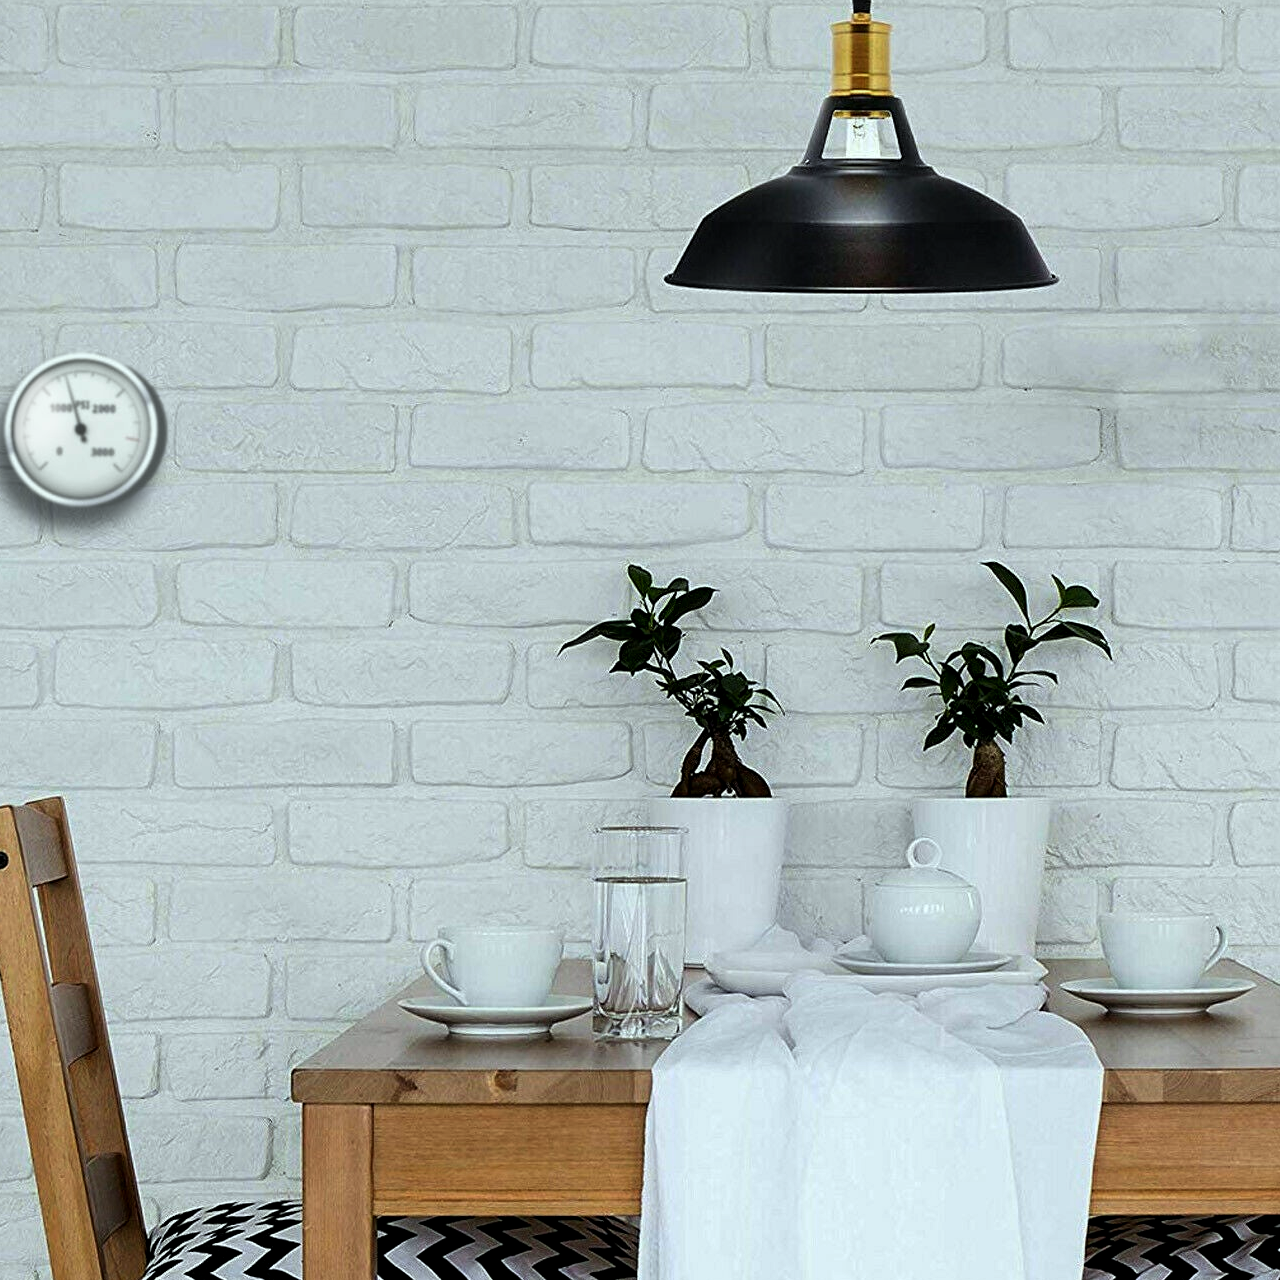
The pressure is 1300 psi
